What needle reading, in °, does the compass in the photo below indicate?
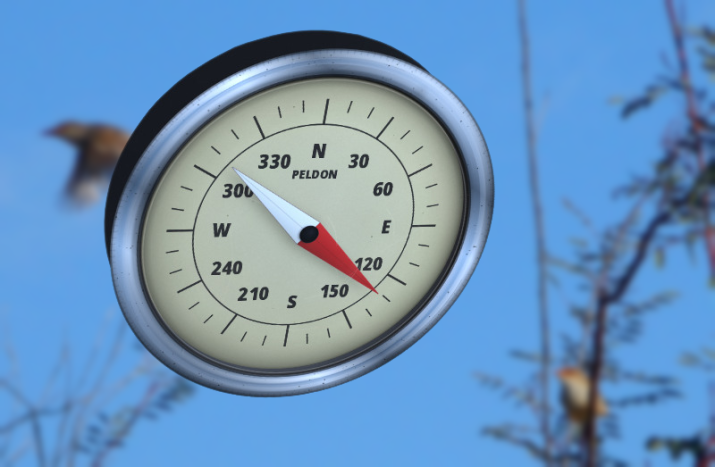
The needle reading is 130 °
